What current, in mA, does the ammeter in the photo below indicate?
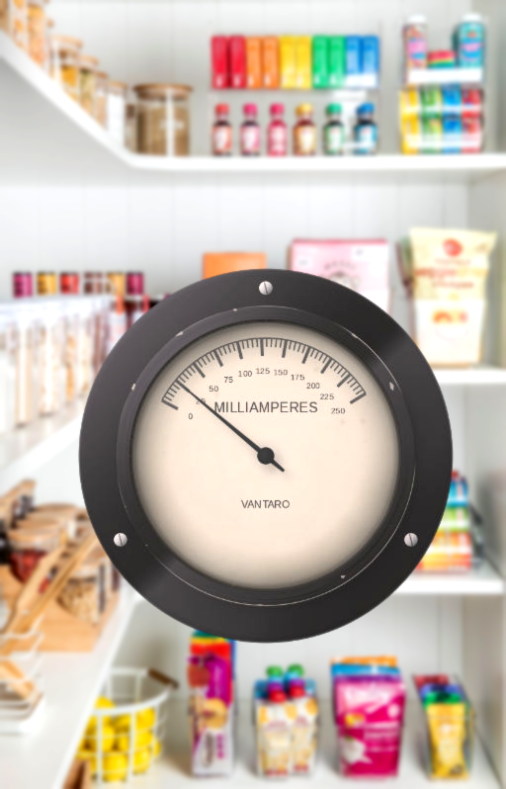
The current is 25 mA
